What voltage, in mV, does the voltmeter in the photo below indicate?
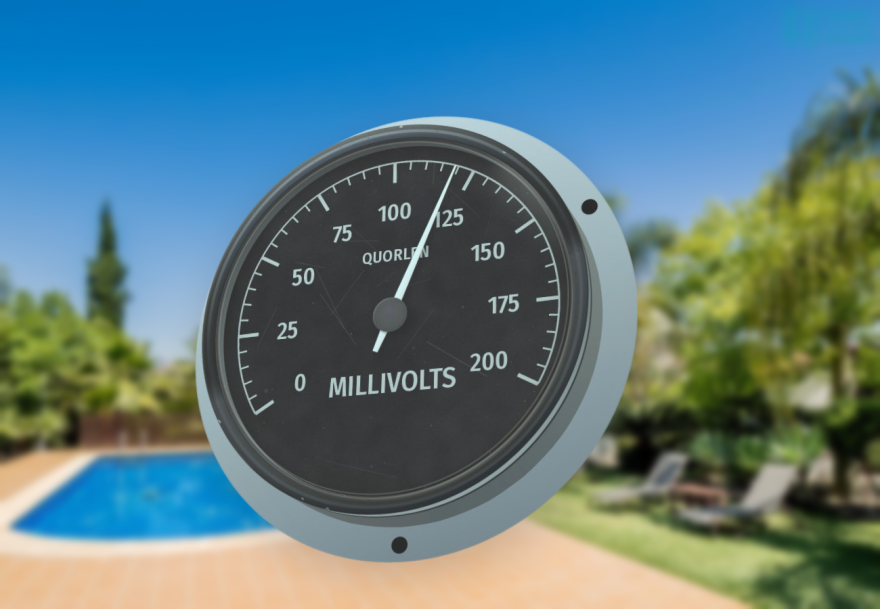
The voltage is 120 mV
